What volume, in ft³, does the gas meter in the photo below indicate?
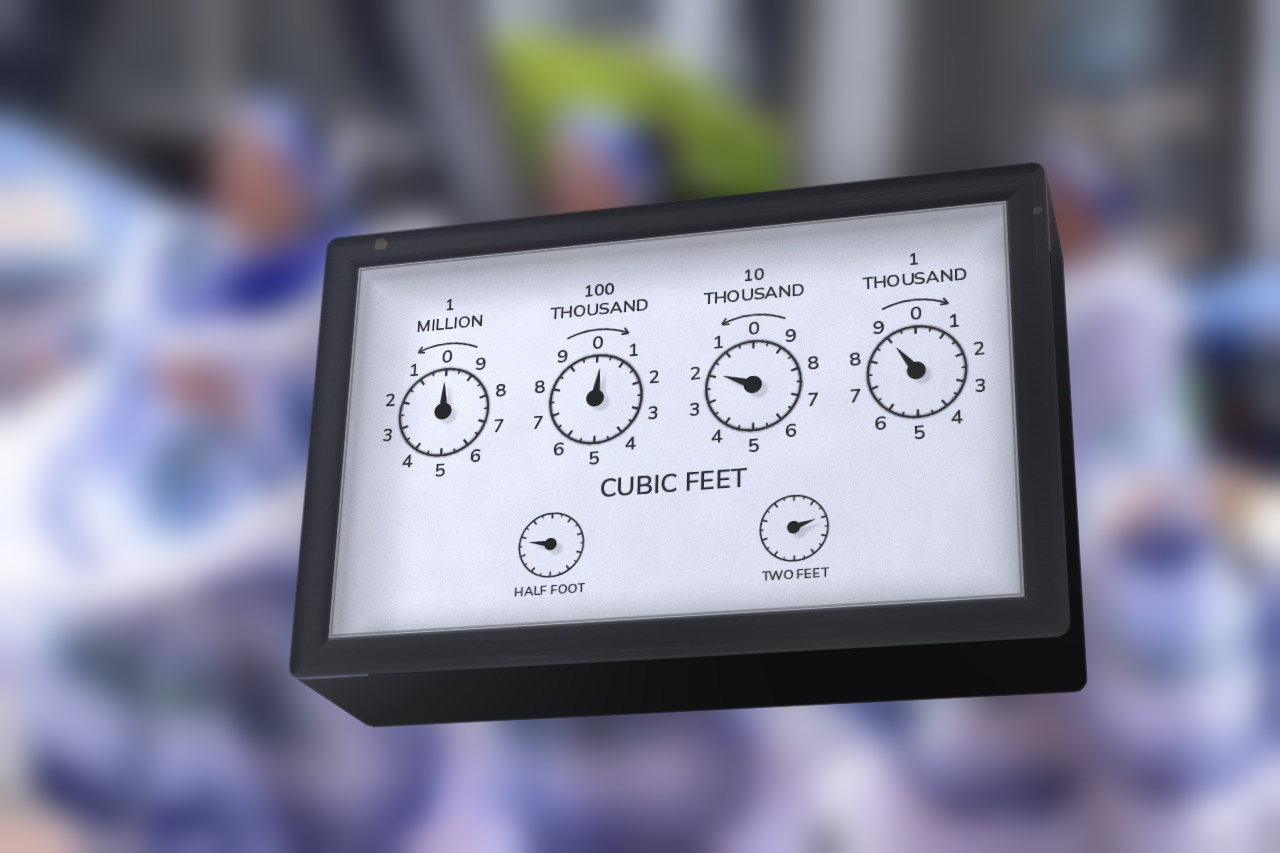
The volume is 1900 ft³
